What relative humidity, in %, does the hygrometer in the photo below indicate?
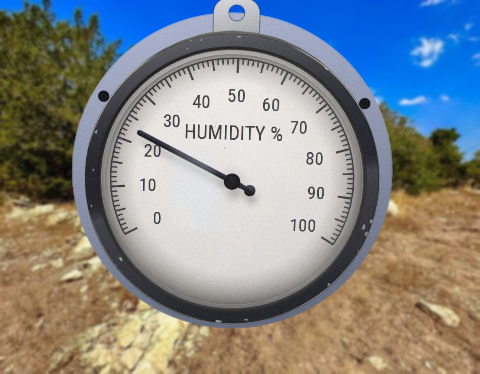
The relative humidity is 23 %
